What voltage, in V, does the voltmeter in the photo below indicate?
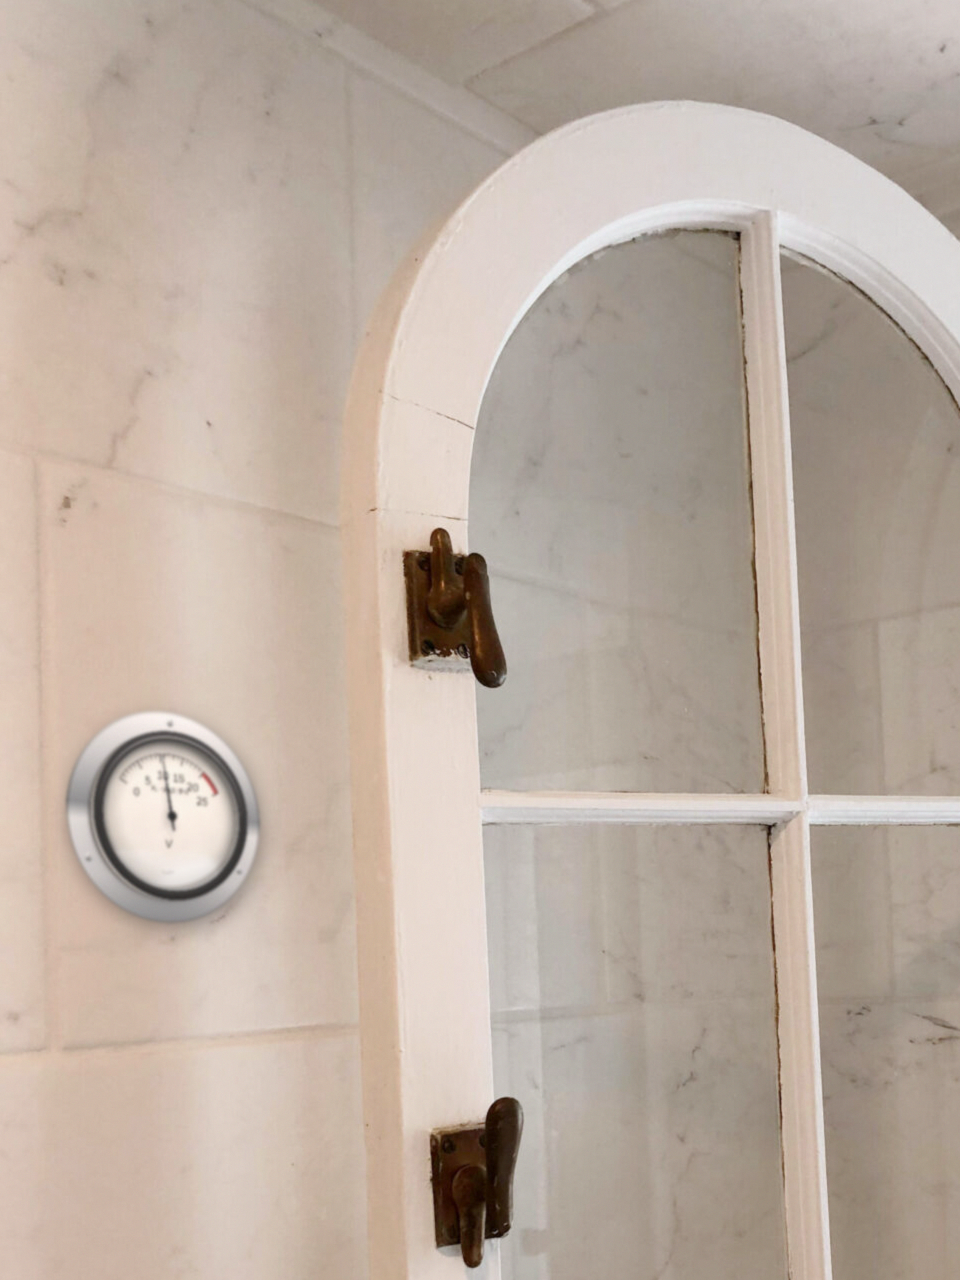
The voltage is 10 V
